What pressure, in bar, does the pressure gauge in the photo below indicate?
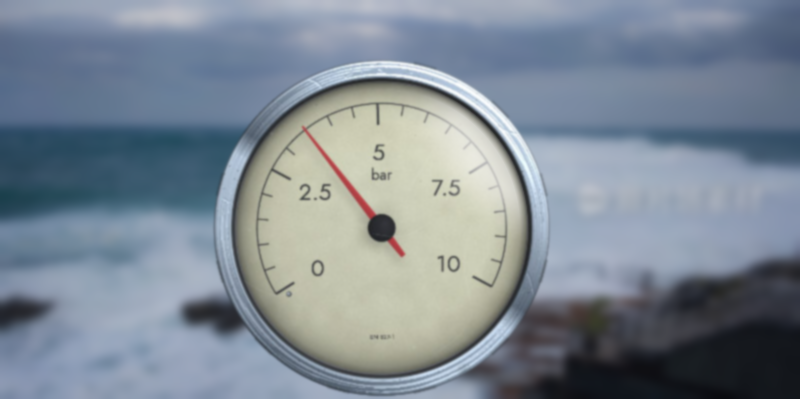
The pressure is 3.5 bar
